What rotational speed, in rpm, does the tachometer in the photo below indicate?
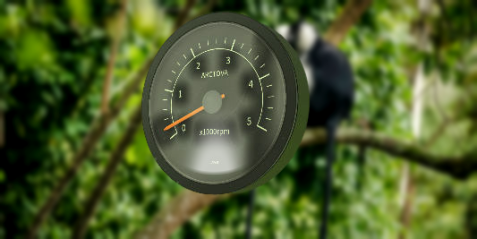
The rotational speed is 200 rpm
